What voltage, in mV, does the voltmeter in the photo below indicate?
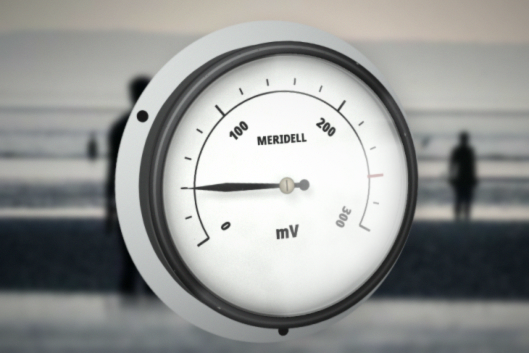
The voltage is 40 mV
